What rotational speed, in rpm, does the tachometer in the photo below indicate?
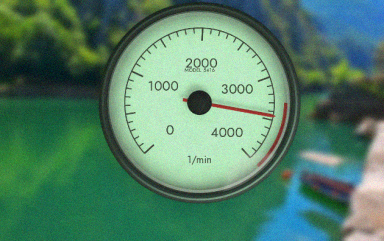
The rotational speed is 3450 rpm
